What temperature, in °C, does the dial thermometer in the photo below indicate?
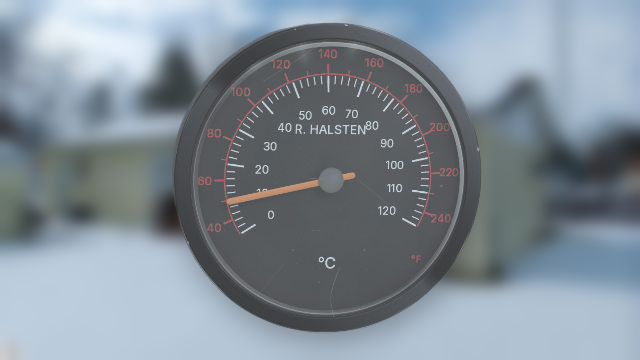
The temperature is 10 °C
